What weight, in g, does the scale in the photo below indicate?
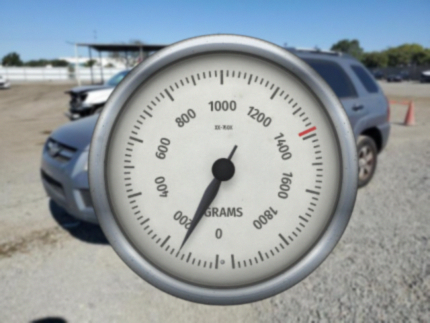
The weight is 140 g
